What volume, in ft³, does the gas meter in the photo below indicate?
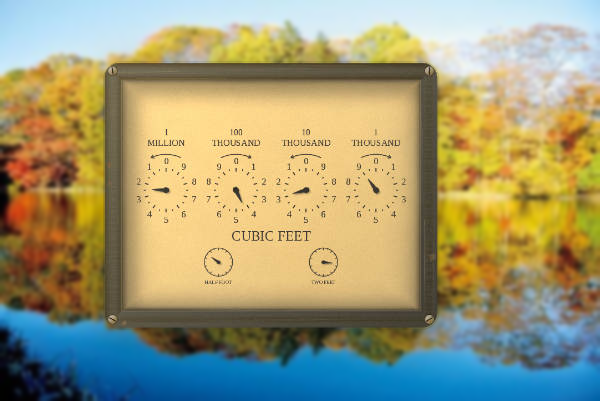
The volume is 242900 ft³
